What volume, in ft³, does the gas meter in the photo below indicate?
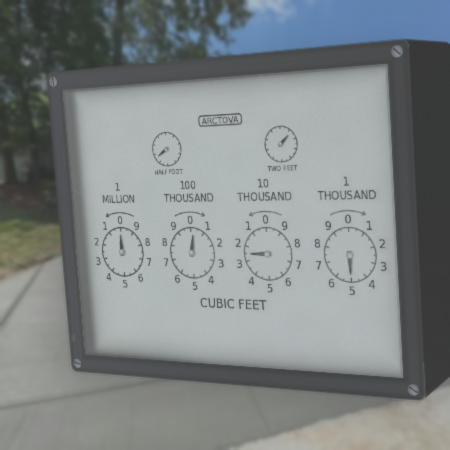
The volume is 2500 ft³
